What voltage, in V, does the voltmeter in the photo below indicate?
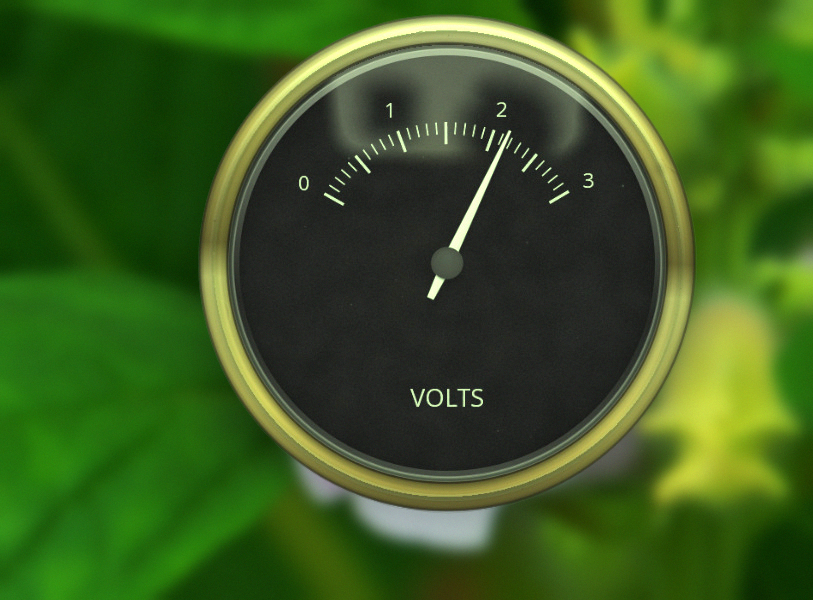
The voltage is 2.15 V
